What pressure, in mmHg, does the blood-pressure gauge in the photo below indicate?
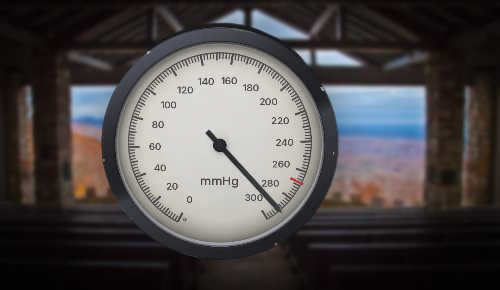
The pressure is 290 mmHg
